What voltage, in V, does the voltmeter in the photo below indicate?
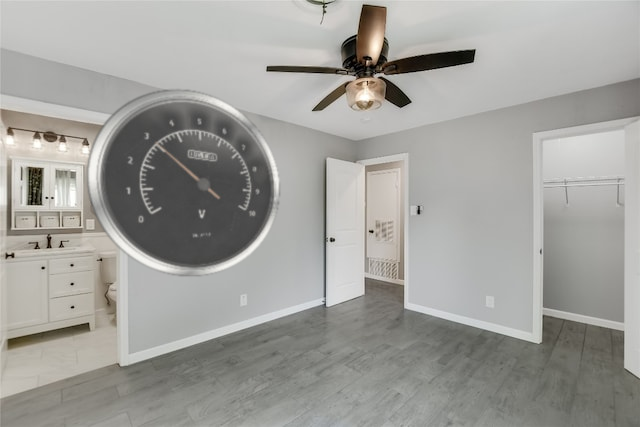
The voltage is 3 V
